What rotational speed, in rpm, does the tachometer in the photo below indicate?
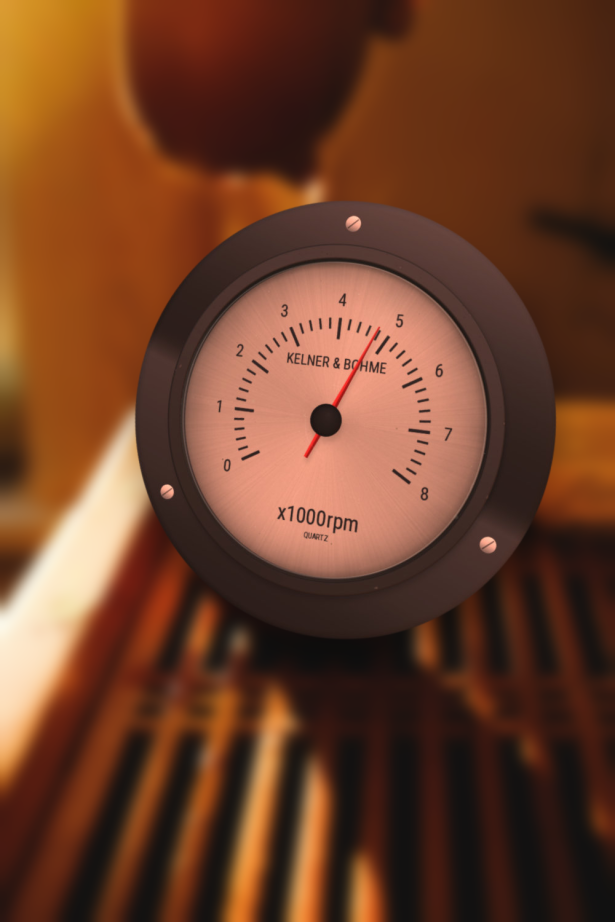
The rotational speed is 4800 rpm
